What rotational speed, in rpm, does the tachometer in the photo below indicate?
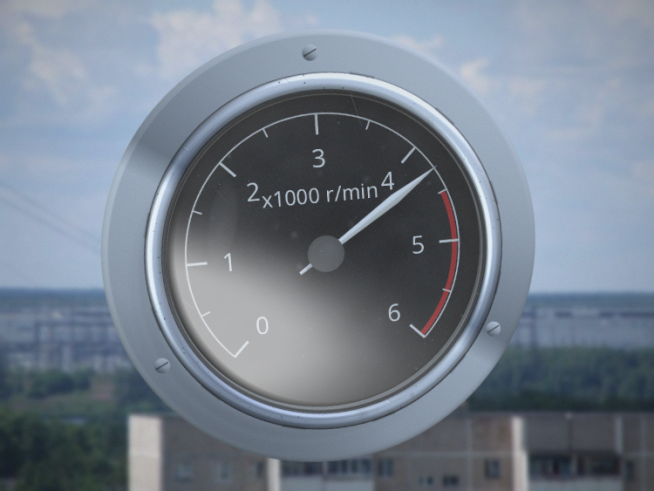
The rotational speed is 4250 rpm
